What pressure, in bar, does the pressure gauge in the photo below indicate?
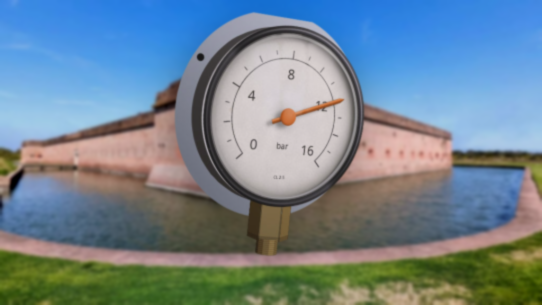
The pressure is 12 bar
